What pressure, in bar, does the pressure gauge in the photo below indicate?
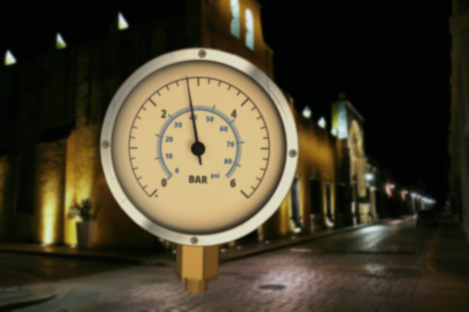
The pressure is 2.8 bar
